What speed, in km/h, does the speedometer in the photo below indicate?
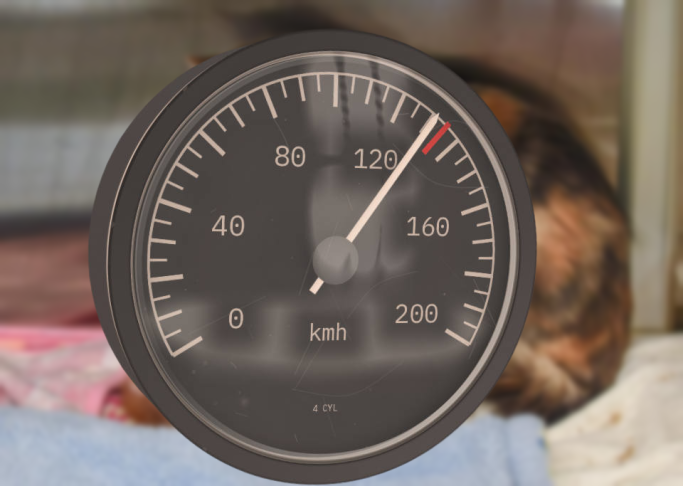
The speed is 130 km/h
